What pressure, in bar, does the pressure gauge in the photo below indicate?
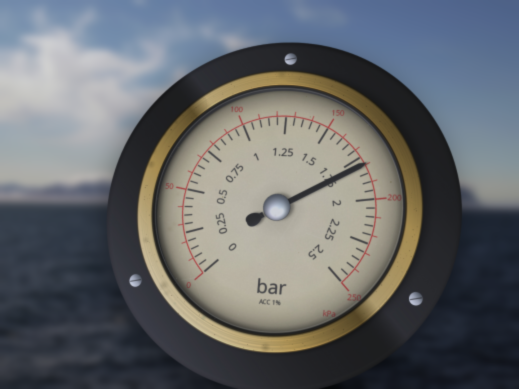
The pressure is 1.8 bar
